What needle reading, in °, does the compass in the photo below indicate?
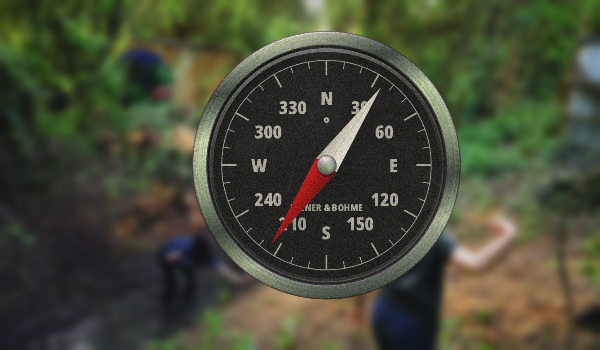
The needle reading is 215 °
